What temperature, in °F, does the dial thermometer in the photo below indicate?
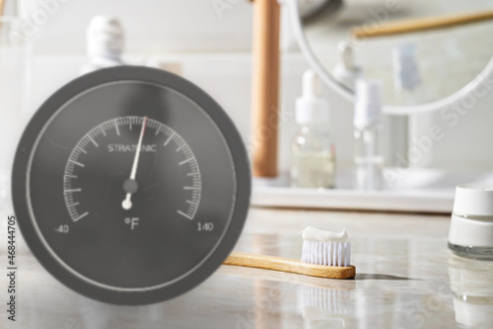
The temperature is 60 °F
